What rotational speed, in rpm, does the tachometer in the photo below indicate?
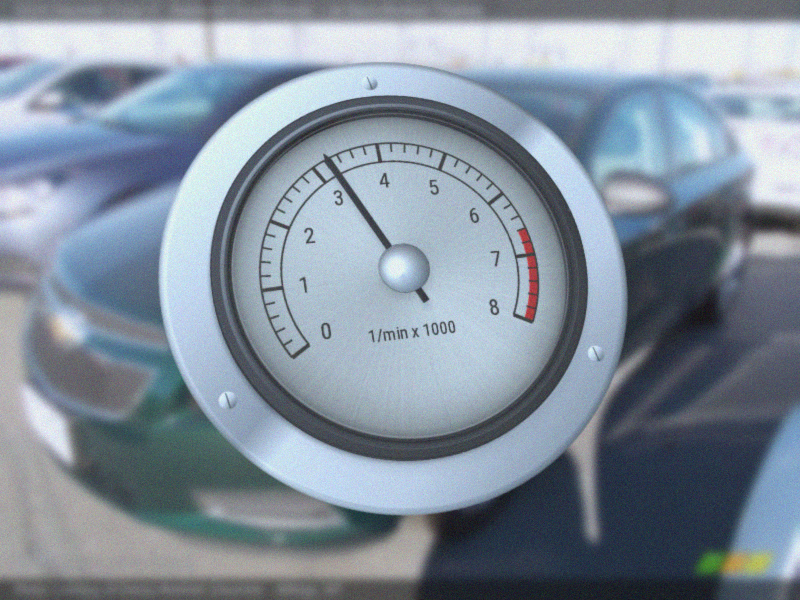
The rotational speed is 3200 rpm
